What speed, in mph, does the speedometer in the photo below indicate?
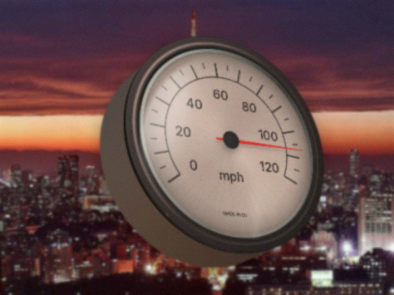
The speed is 107.5 mph
